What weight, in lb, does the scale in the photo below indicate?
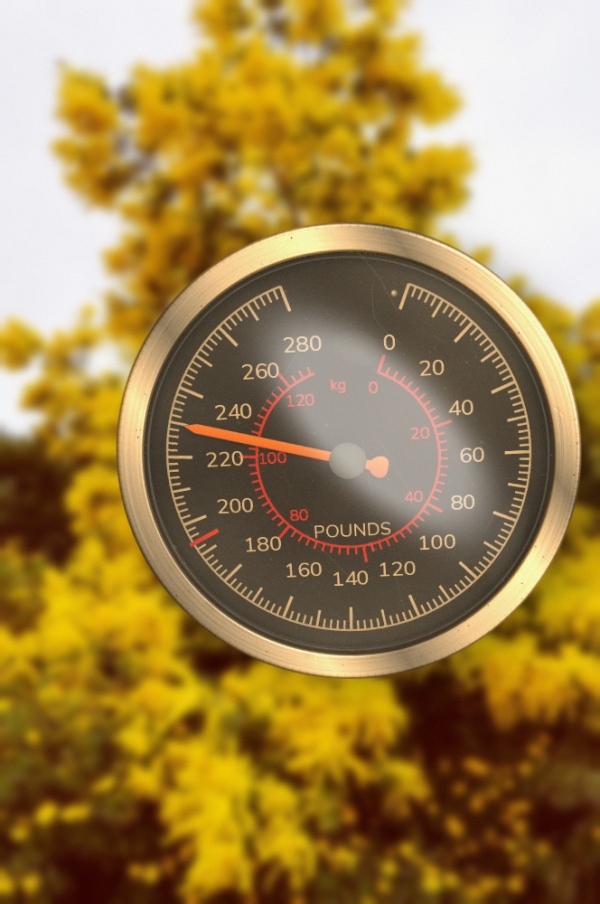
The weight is 230 lb
